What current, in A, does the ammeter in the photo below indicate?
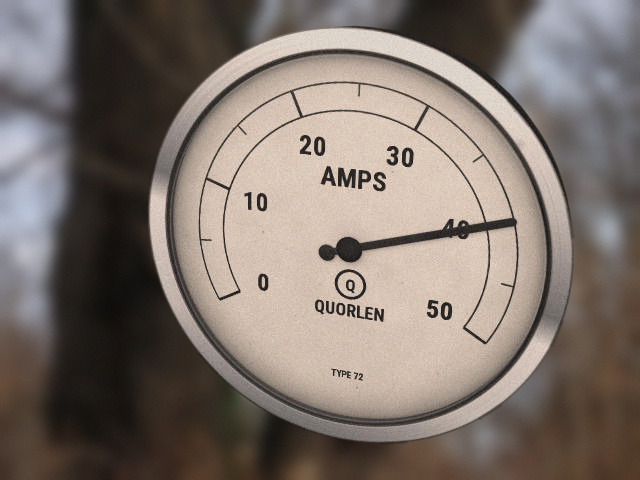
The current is 40 A
